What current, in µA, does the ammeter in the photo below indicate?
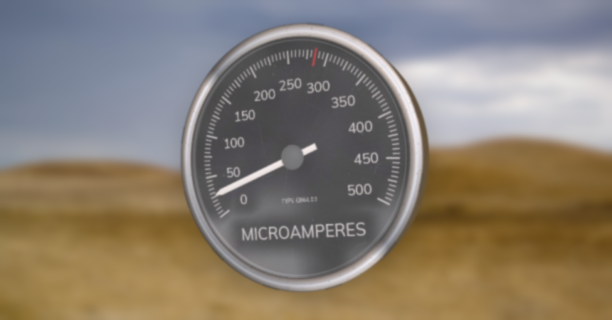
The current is 25 µA
